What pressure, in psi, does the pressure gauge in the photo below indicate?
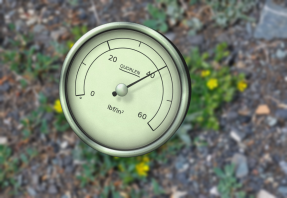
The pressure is 40 psi
